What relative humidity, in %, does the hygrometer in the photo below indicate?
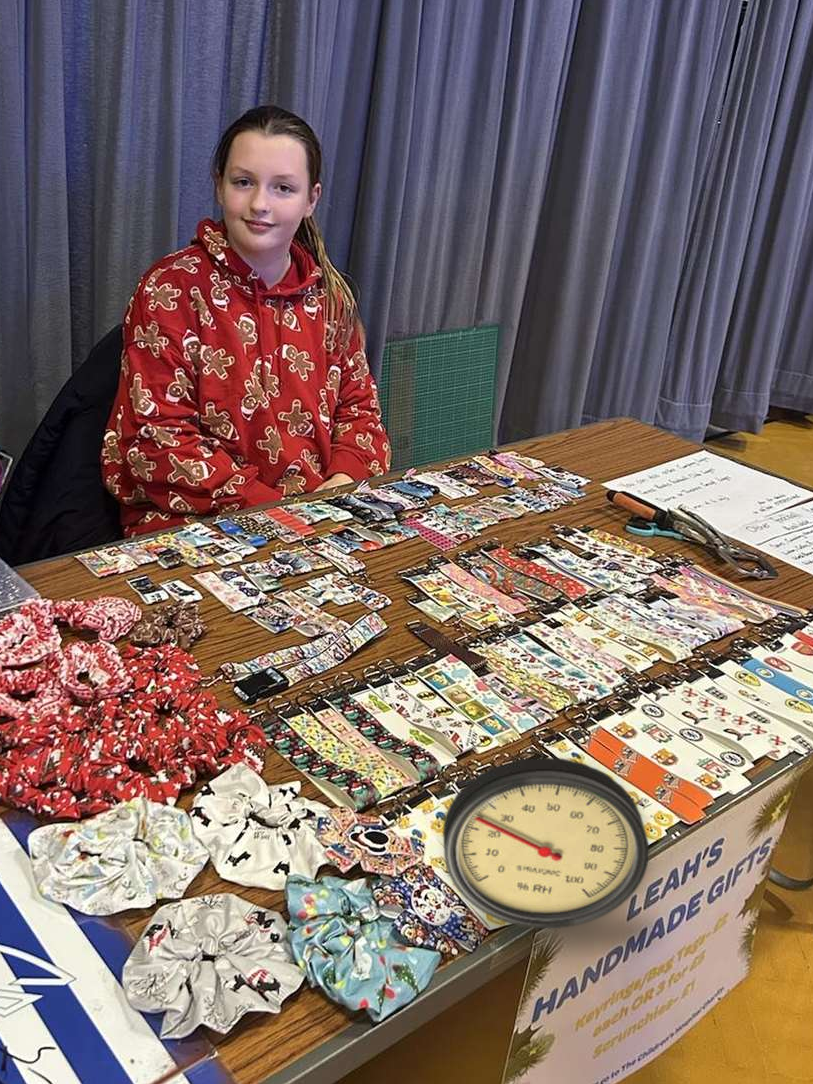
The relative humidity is 25 %
